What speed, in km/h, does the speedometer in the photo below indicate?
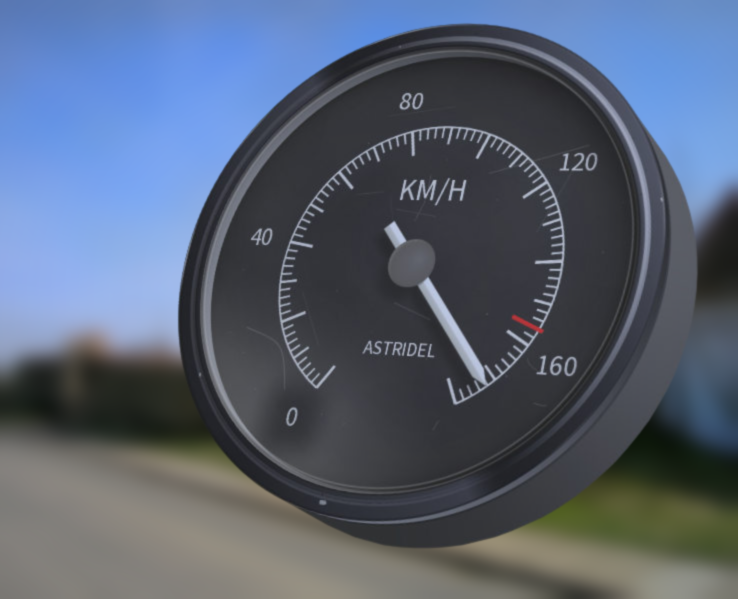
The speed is 172 km/h
